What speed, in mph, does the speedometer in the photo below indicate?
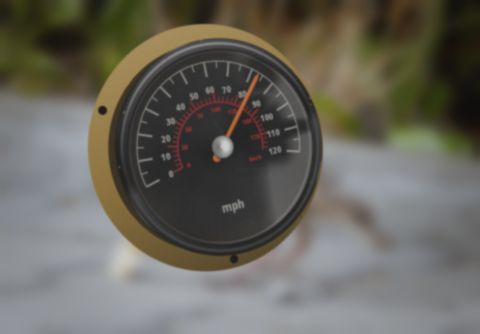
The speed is 82.5 mph
